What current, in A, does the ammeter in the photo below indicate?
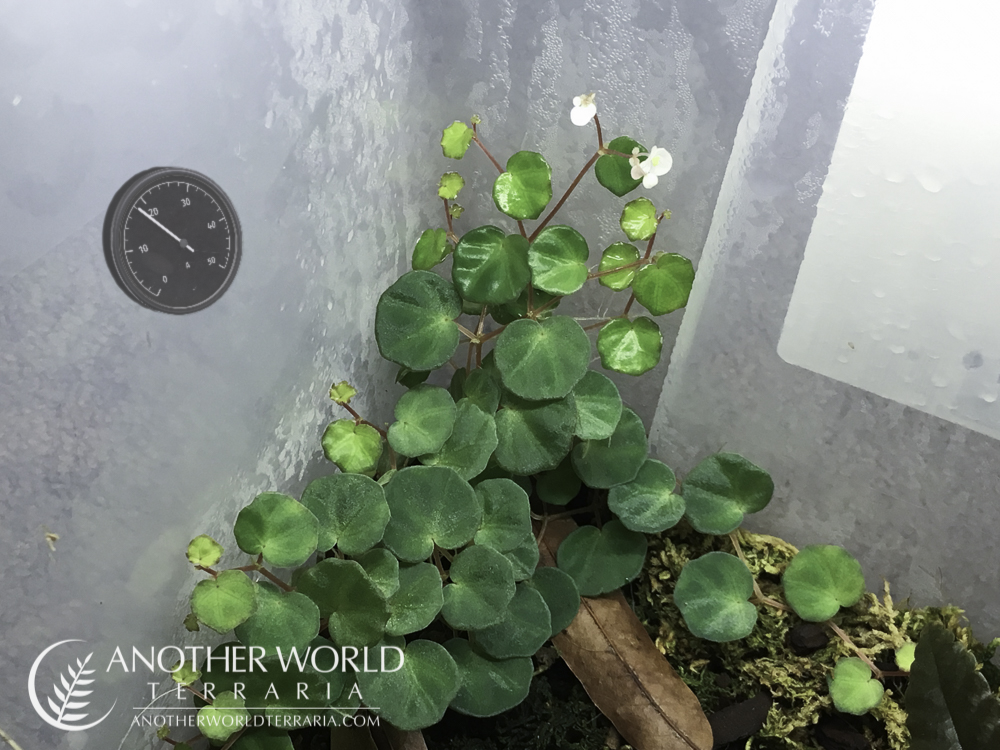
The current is 18 A
